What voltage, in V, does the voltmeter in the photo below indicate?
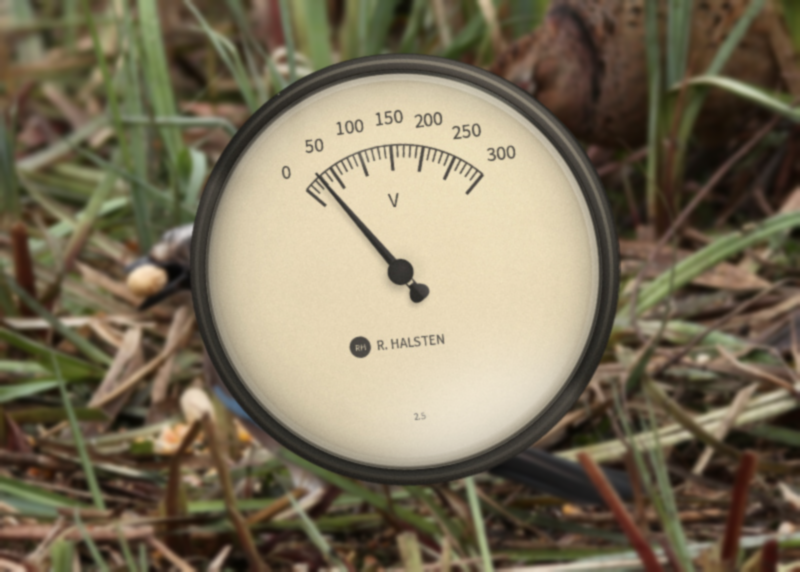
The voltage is 30 V
